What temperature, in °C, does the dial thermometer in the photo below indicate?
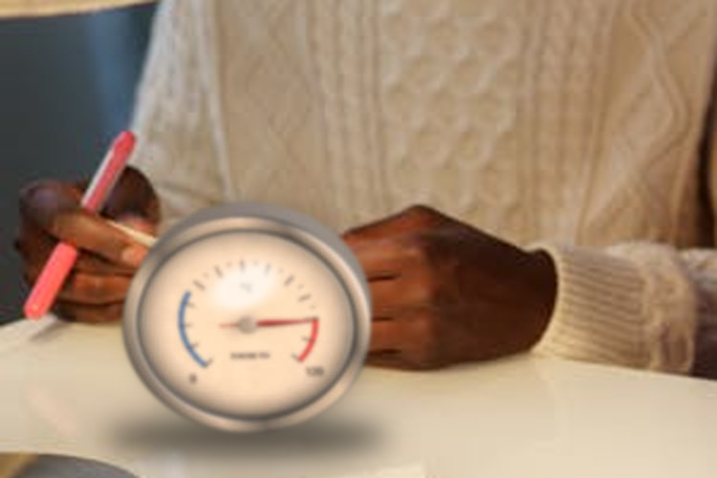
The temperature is 100 °C
